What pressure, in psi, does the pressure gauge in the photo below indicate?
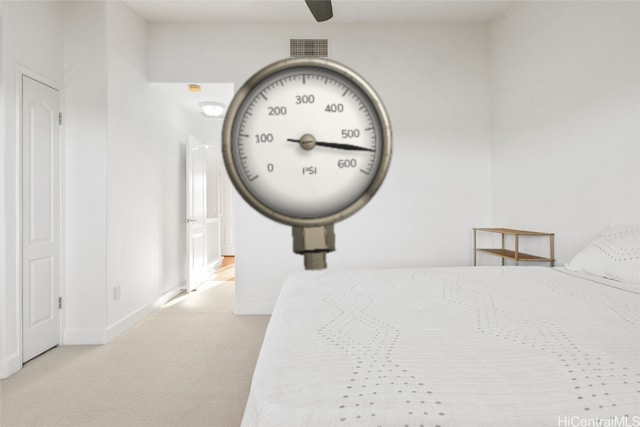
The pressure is 550 psi
